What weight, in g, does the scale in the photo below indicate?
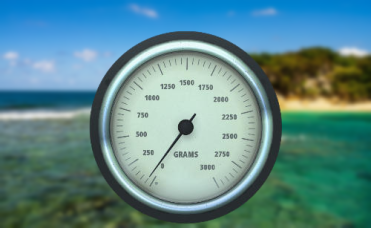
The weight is 50 g
